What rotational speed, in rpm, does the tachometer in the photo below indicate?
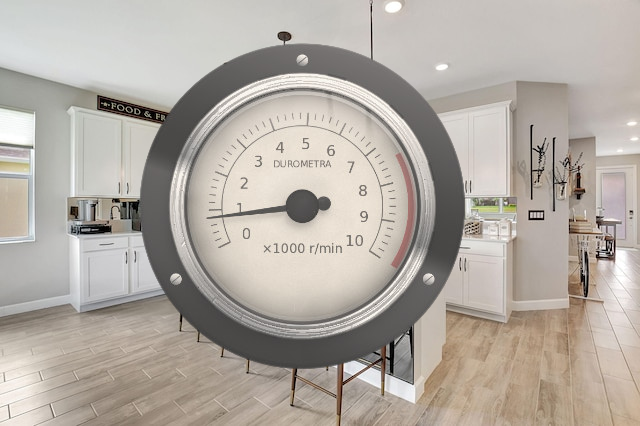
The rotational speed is 800 rpm
